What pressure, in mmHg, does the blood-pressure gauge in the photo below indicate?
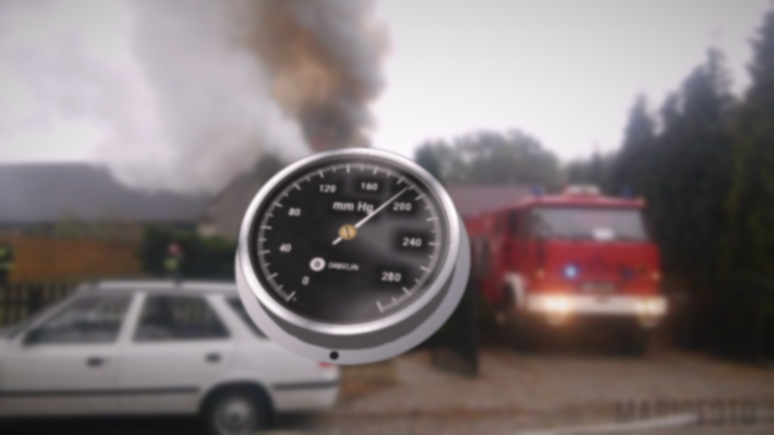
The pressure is 190 mmHg
